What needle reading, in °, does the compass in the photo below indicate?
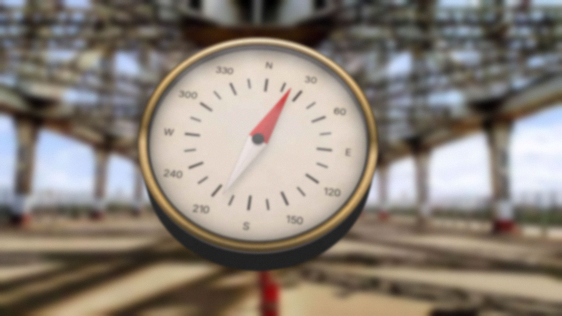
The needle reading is 22.5 °
